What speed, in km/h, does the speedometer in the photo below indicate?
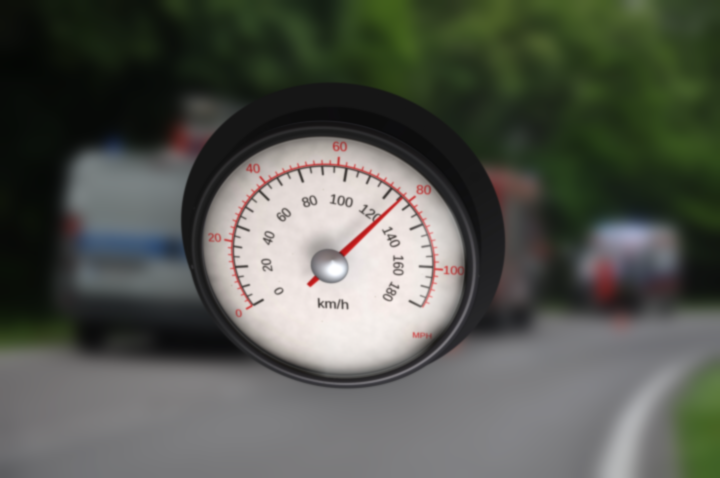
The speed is 125 km/h
